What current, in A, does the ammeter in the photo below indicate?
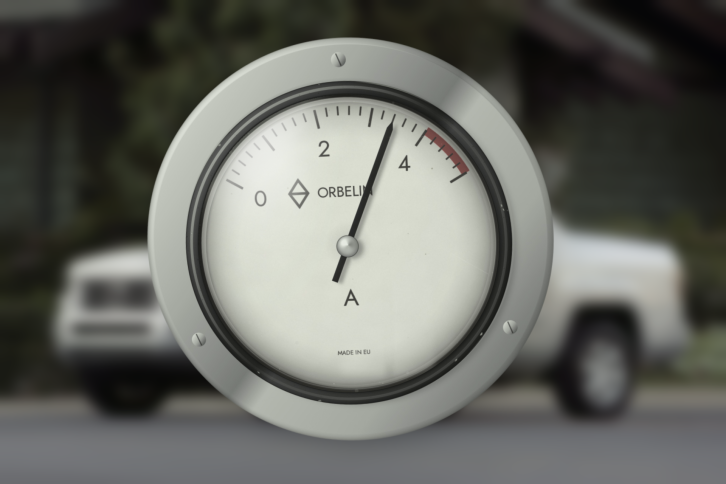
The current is 3.4 A
